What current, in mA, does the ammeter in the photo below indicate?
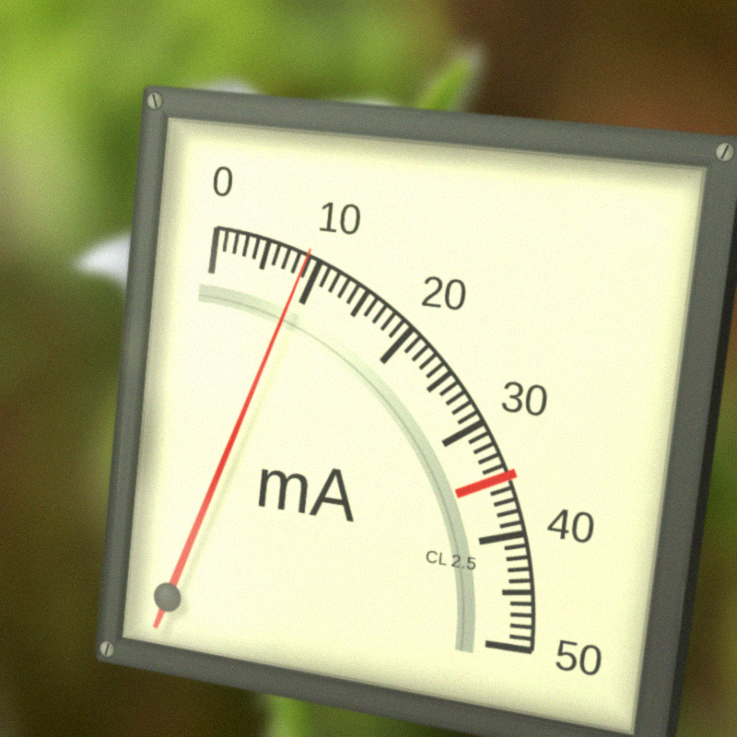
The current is 9 mA
